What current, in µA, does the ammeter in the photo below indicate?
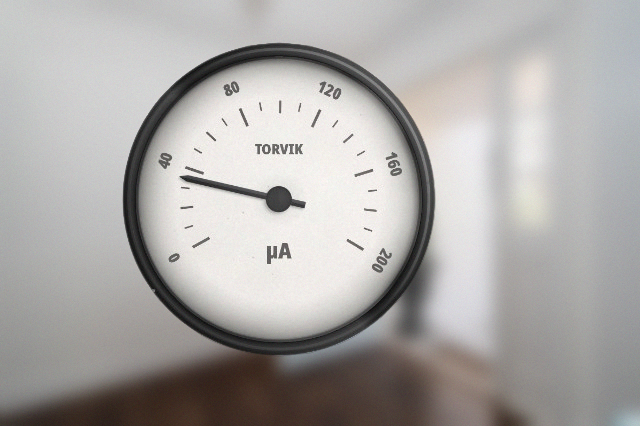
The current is 35 µA
